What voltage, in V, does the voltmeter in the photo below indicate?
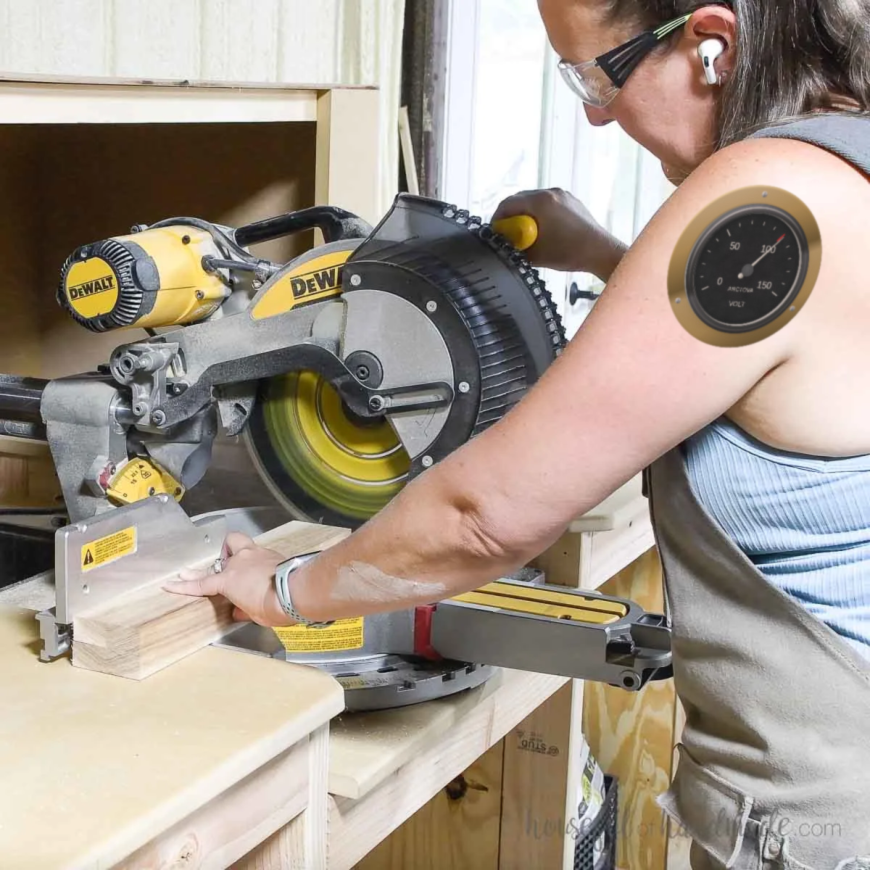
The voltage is 100 V
